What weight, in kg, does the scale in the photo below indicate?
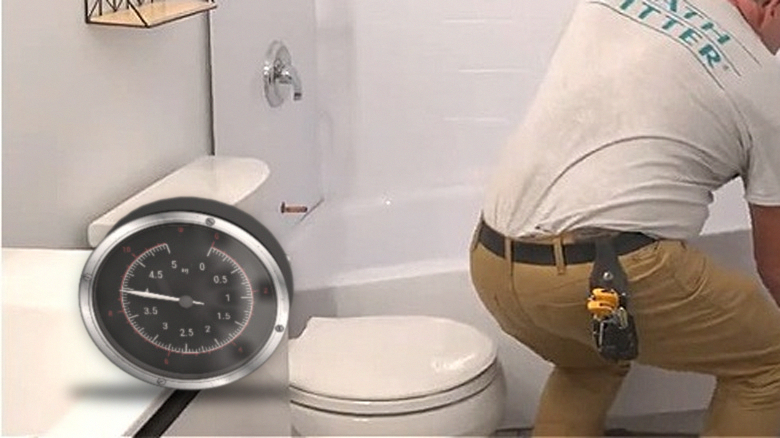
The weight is 4 kg
